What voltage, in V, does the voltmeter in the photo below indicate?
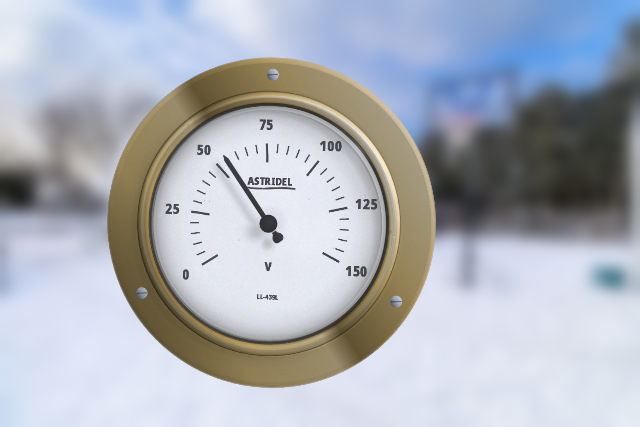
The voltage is 55 V
